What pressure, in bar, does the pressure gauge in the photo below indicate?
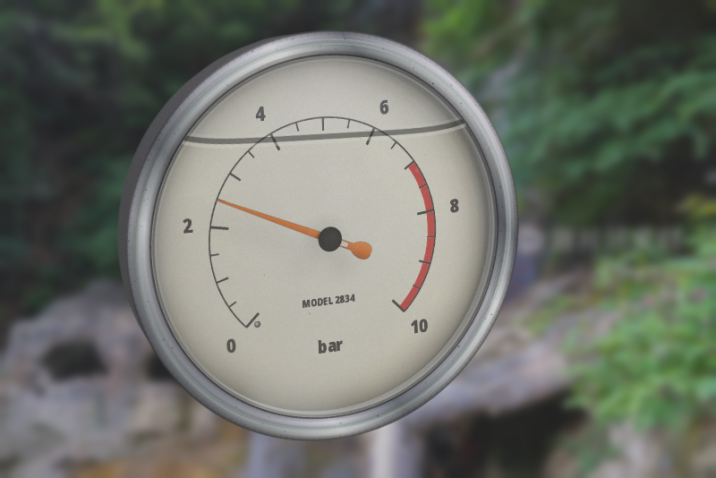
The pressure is 2.5 bar
